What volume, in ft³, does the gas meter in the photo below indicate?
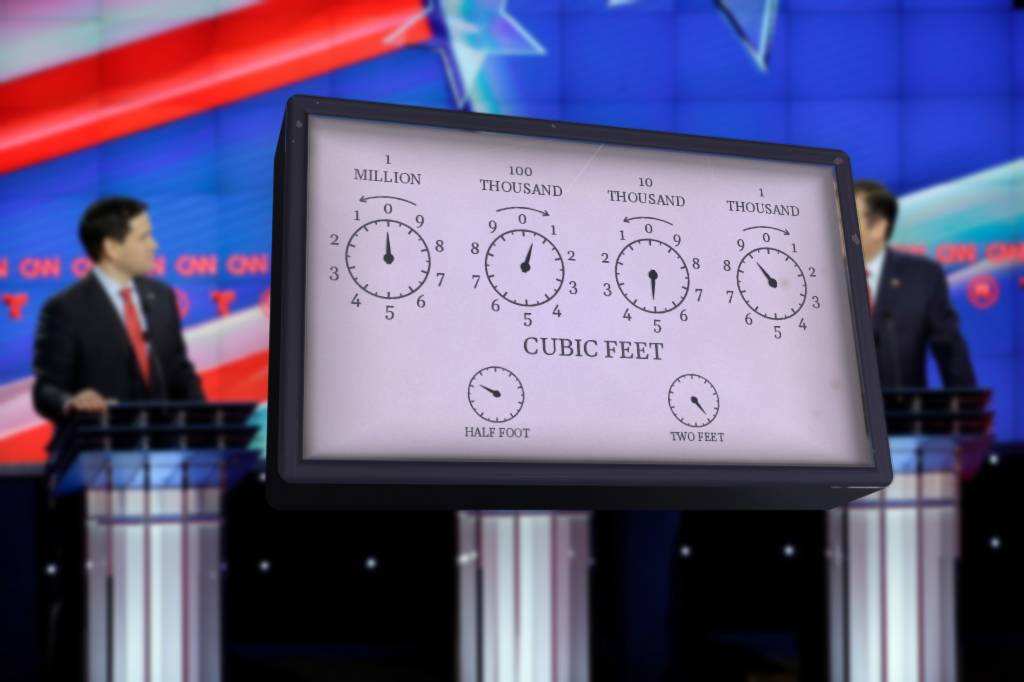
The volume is 4900 ft³
